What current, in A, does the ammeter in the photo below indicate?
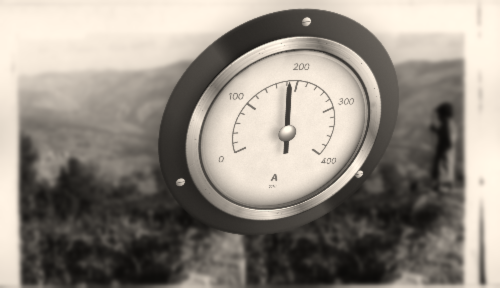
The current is 180 A
